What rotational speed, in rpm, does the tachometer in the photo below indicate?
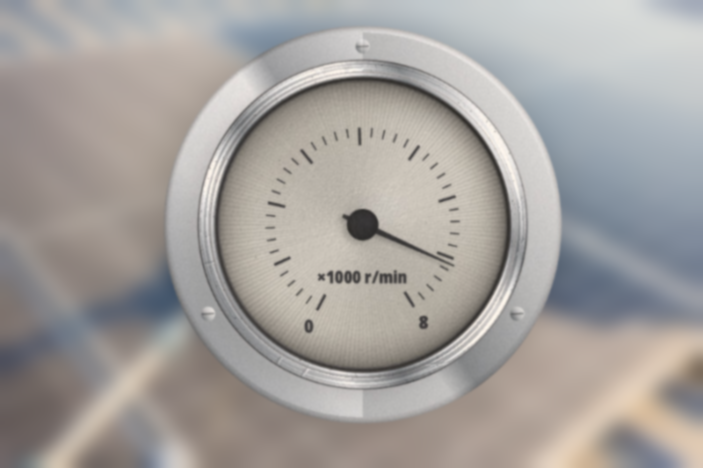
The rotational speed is 7100 rpm
